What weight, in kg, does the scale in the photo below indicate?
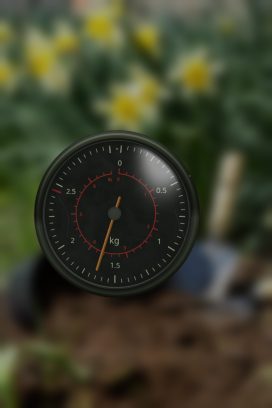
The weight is 1.65 kg
